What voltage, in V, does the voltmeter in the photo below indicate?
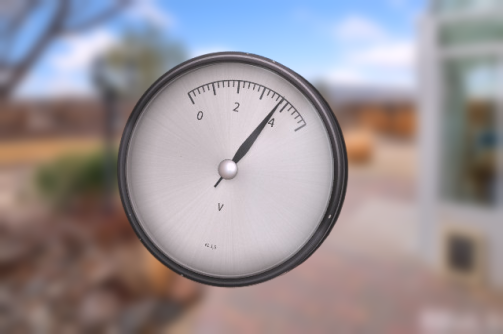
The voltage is 3.8 V
